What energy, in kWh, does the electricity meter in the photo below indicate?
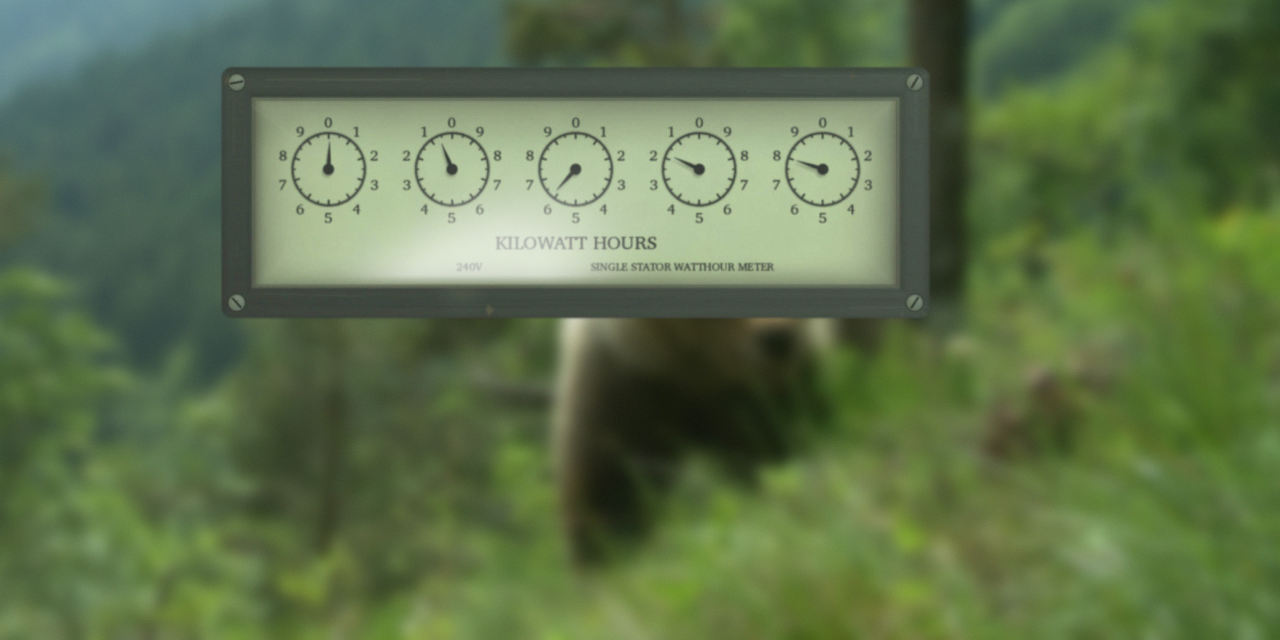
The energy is 618 kWh
